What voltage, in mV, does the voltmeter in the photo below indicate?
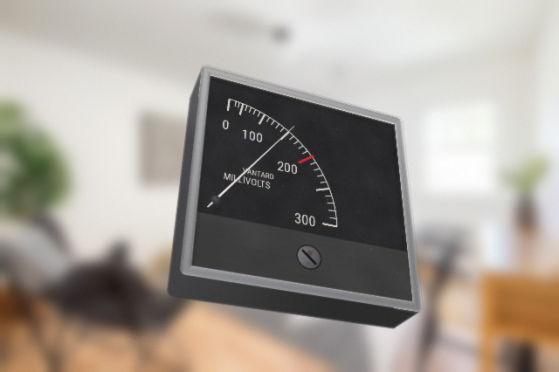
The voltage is 150 mV
